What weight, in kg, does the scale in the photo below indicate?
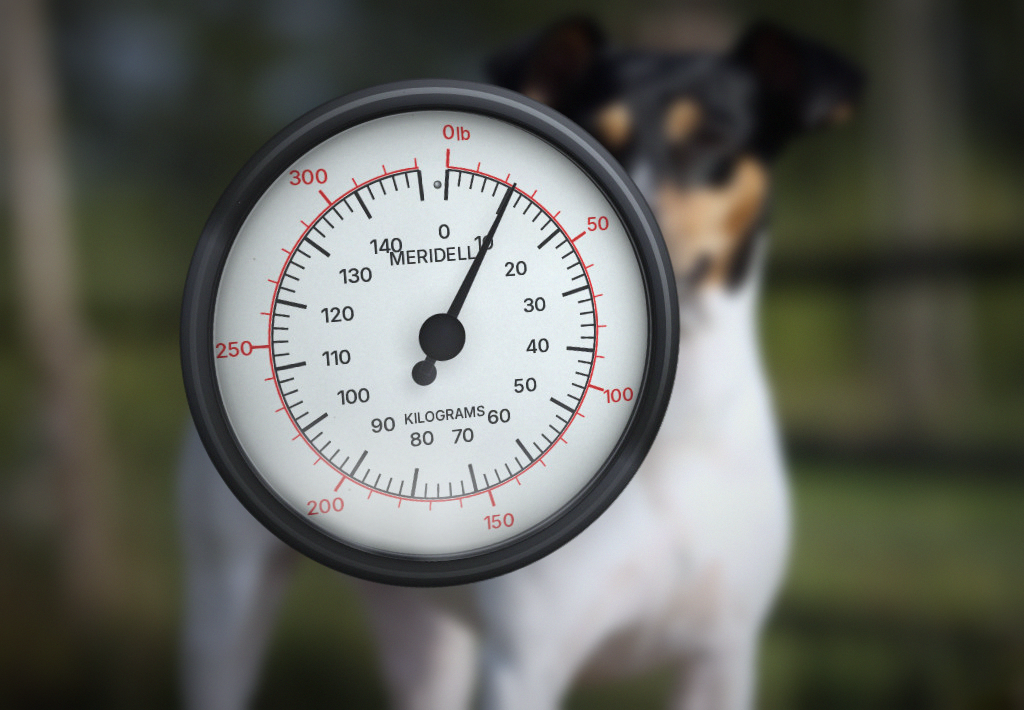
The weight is 10 kg
